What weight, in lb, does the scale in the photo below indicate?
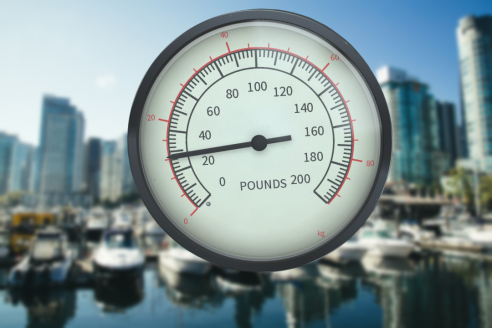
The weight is 28 lb
